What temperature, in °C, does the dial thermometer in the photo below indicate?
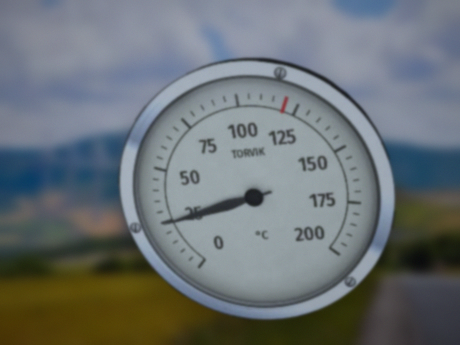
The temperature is 25 °C
